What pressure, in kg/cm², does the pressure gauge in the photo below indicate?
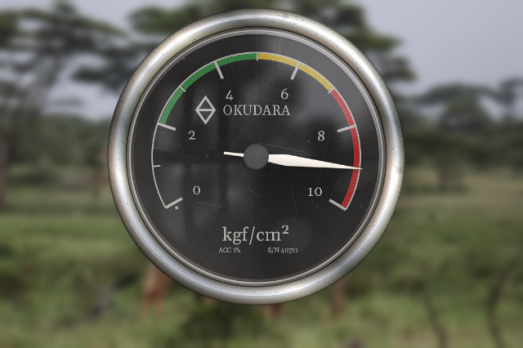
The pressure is 9 kg/cm²
